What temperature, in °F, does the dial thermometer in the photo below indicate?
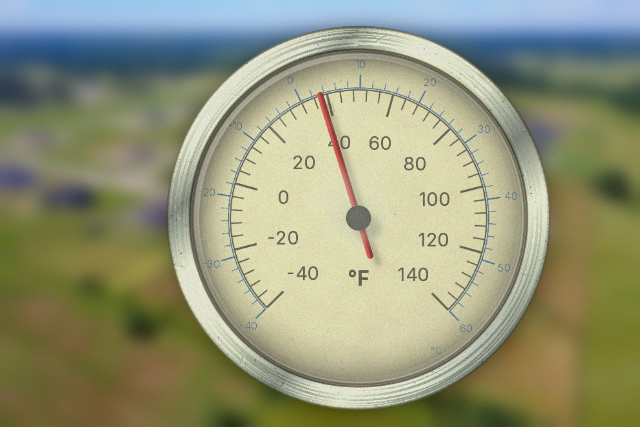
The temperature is 38 °F
